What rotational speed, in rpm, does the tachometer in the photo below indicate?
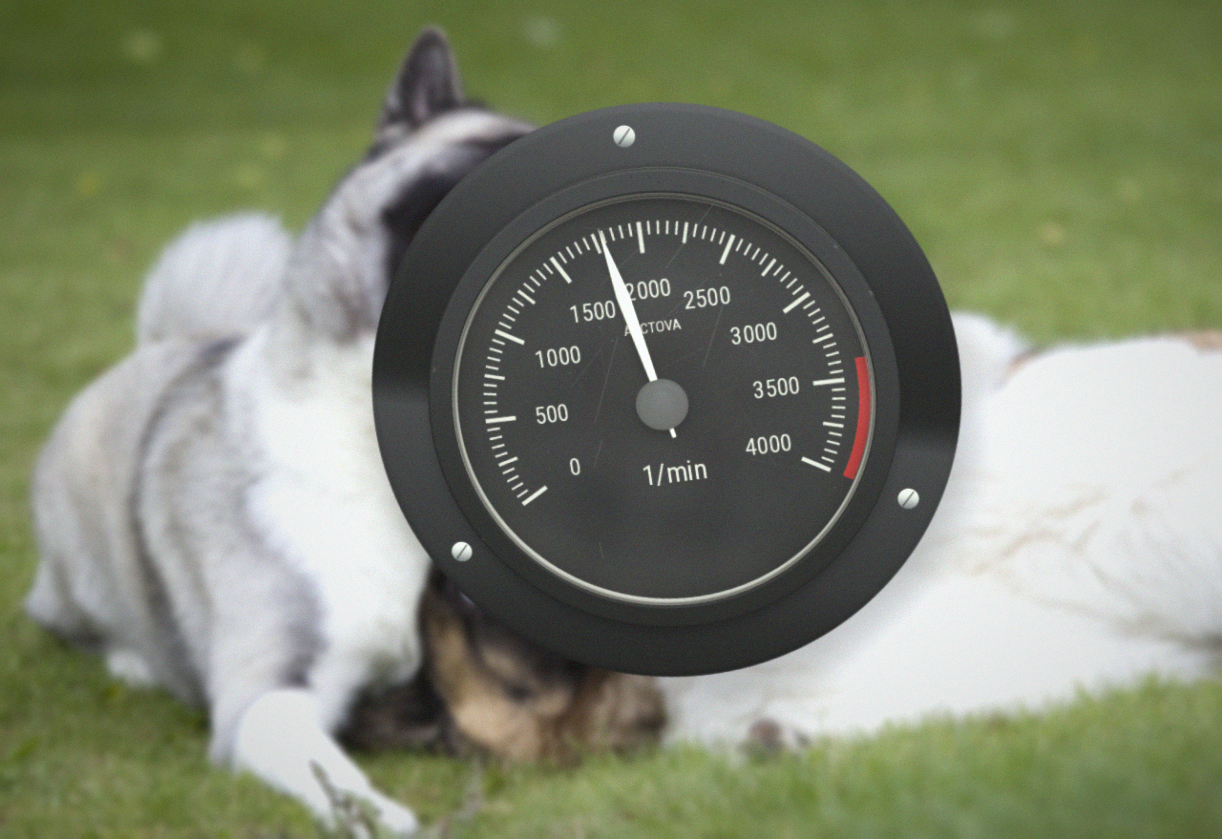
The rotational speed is 1800 rpm
